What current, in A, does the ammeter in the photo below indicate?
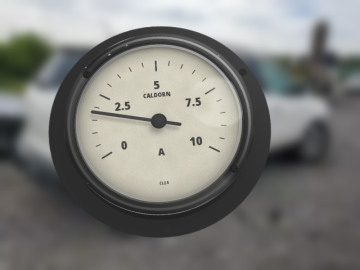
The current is 1.75 A
